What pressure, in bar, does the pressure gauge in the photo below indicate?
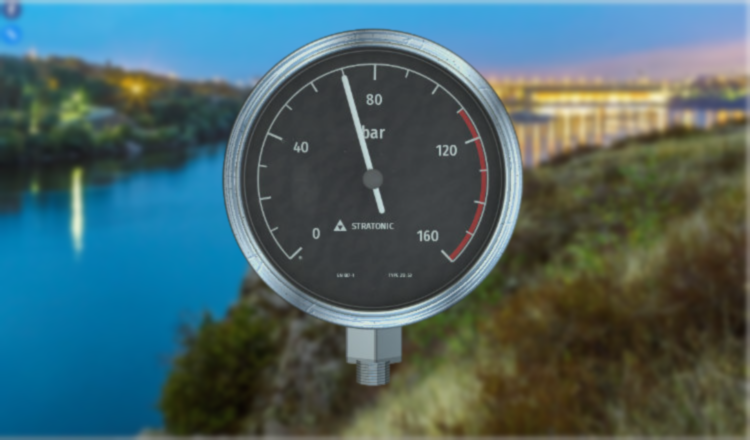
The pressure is 70 bar
